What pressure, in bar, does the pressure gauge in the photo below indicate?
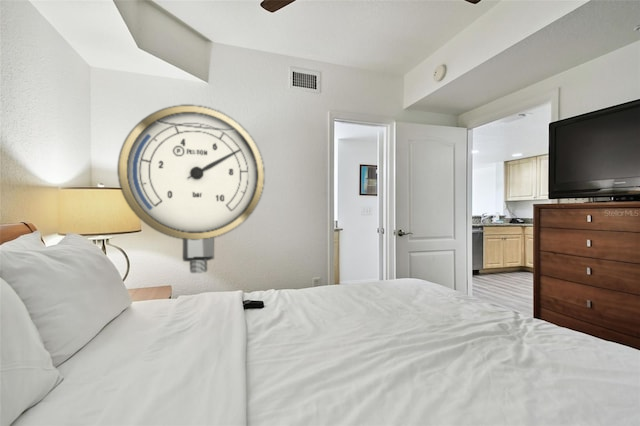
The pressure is 7 bar
